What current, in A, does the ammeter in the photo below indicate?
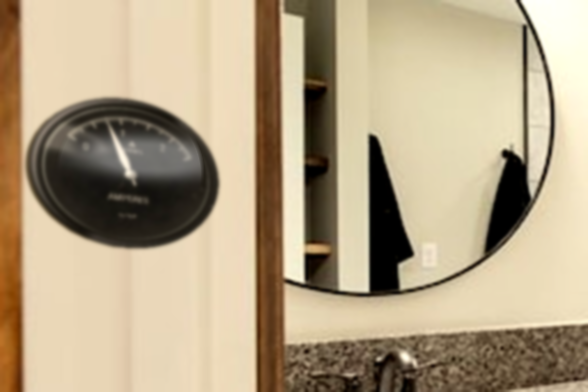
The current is 0.75 A
